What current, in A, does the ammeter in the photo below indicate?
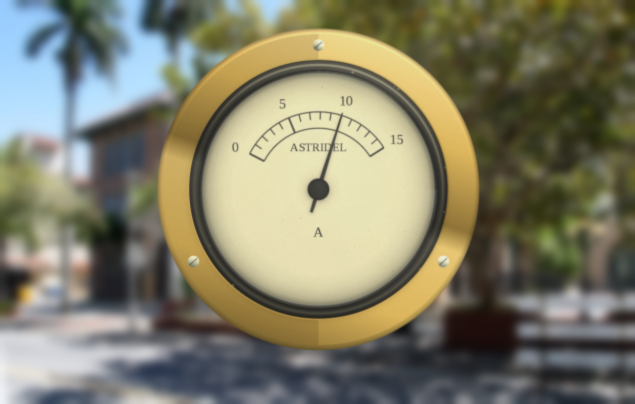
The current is 10 A
